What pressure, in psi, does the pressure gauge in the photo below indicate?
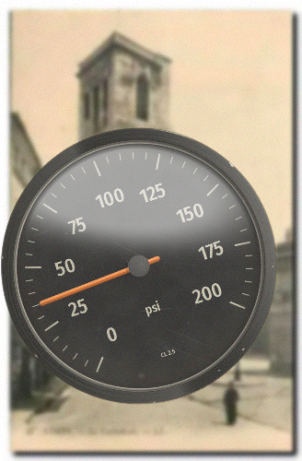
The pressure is 35 psi
